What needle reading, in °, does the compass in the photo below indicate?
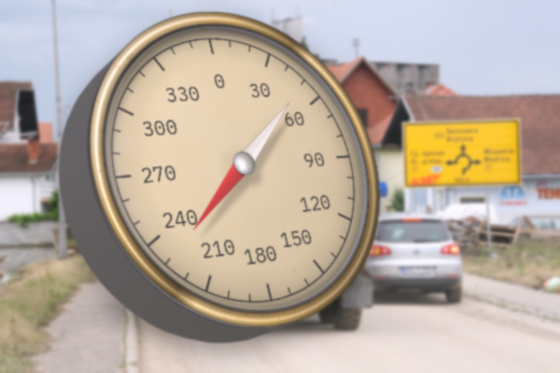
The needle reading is 230 °
